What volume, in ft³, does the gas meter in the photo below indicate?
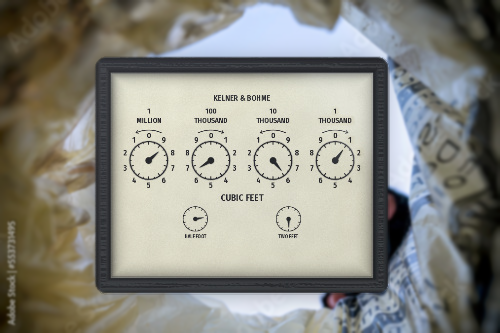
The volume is 866100 ft³
